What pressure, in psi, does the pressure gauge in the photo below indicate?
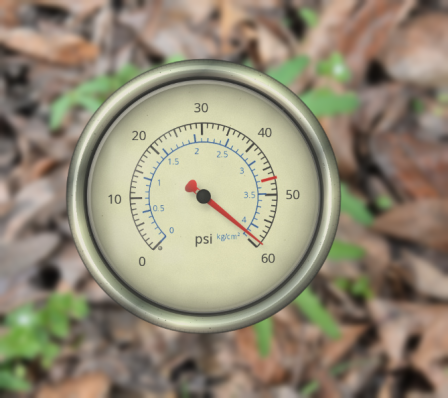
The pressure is 59 psi
